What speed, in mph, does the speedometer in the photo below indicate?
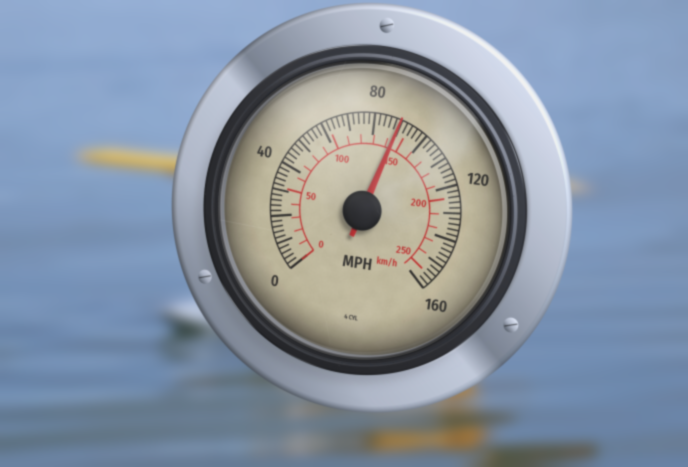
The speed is 90 mph
